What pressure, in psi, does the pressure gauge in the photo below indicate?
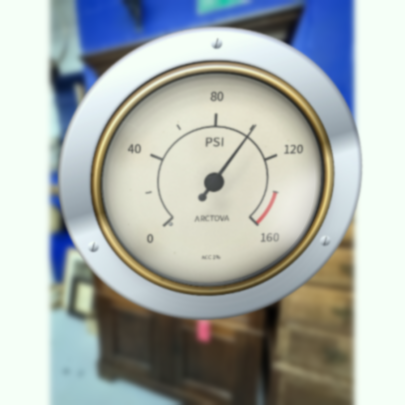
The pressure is 100 psi
